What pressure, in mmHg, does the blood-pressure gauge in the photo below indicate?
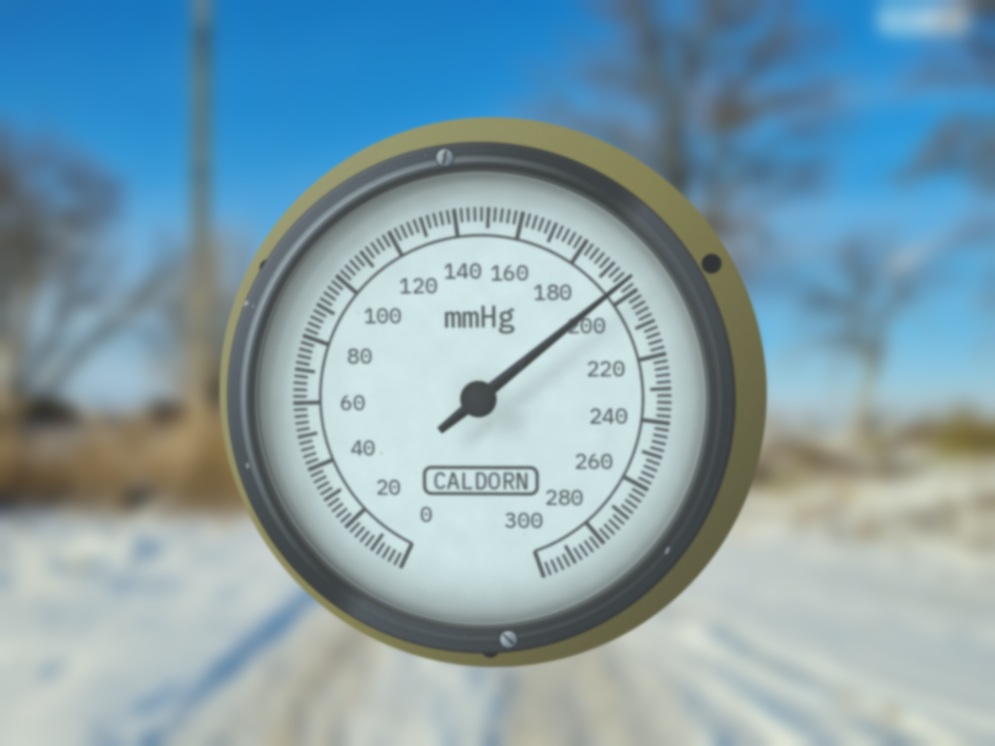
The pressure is 196 mmHg
